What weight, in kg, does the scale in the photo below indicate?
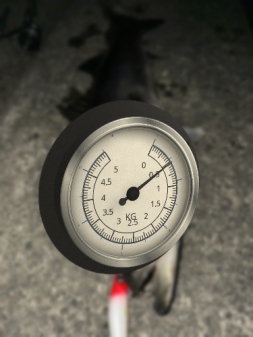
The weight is 0.5 kg
